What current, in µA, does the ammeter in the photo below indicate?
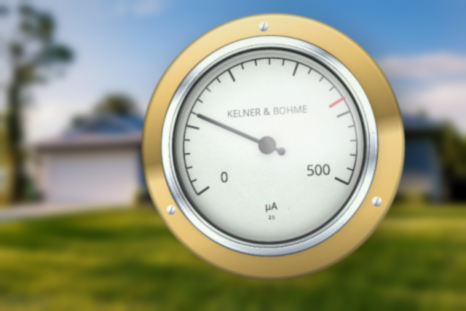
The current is 120 µA
